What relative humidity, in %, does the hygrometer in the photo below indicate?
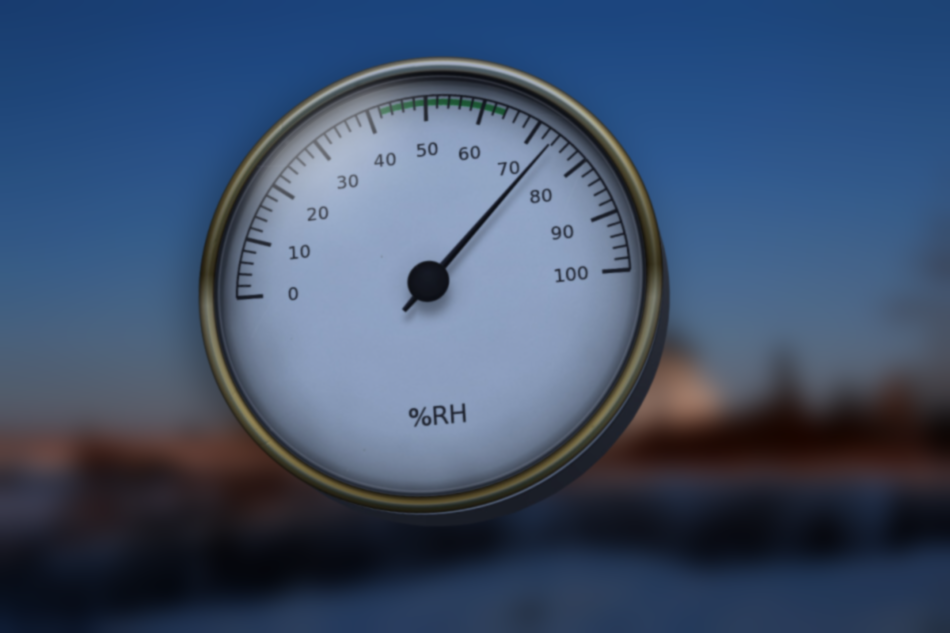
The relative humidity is 74 %
